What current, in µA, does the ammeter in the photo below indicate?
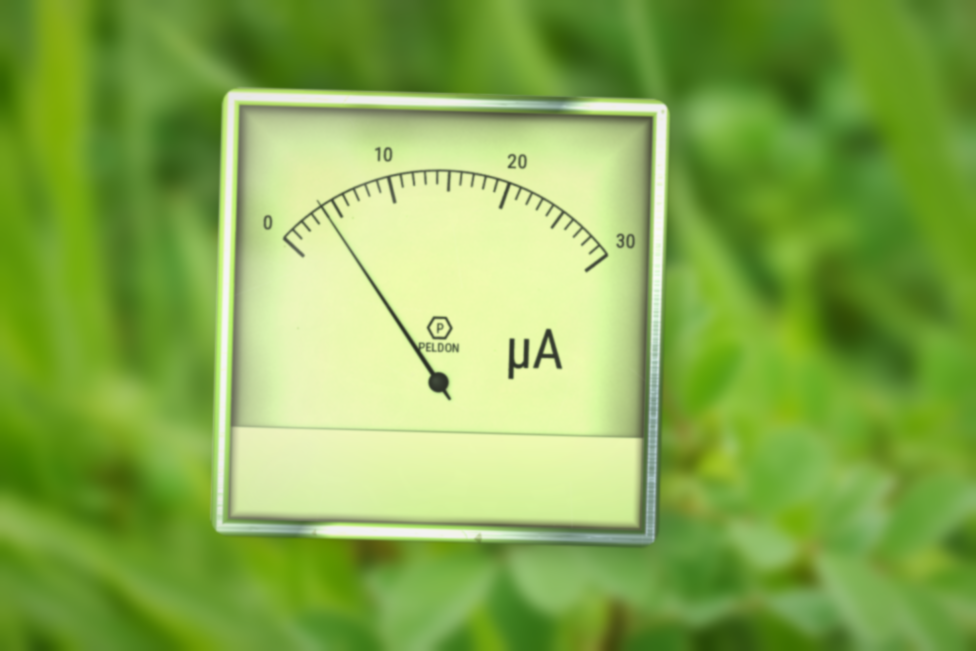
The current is 4 µA
